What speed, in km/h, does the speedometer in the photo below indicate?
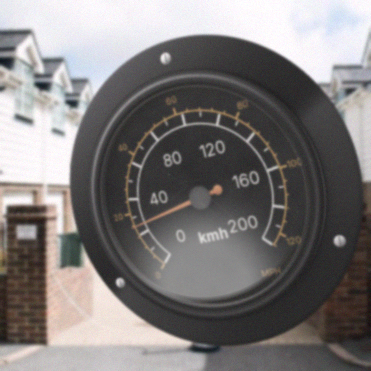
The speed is 25 km/h
